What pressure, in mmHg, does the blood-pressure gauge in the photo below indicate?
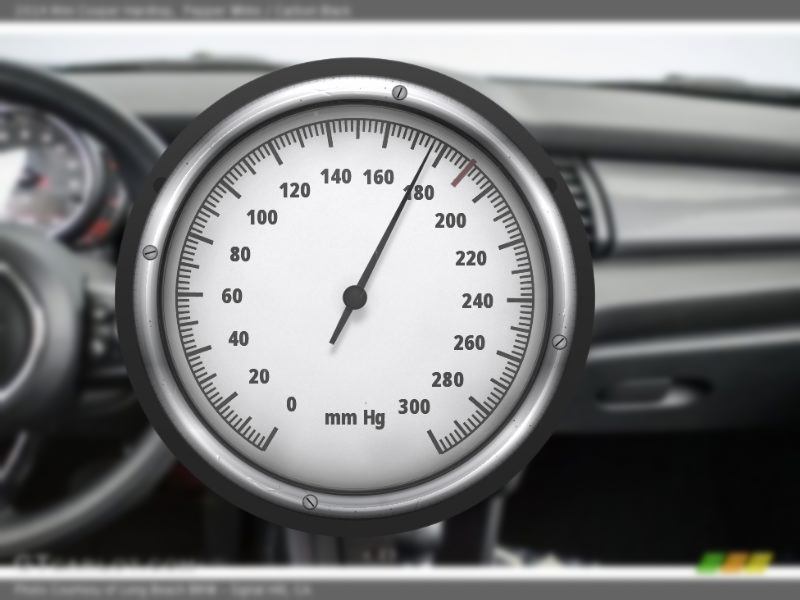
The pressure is 176 mmHg
